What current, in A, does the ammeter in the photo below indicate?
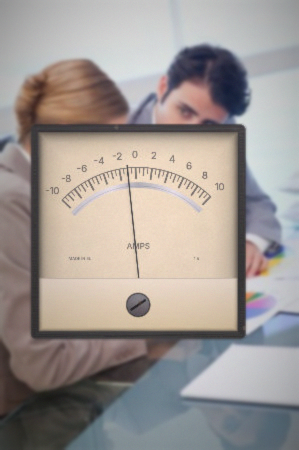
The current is -1 A
